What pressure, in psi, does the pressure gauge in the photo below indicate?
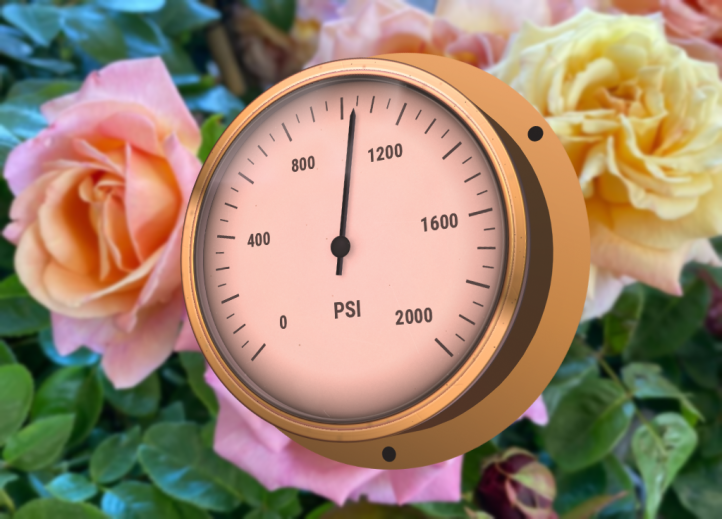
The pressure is 1050 psi
